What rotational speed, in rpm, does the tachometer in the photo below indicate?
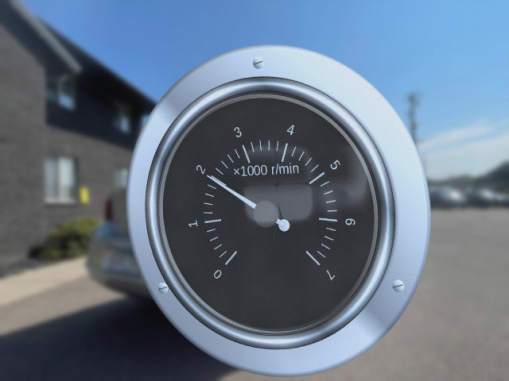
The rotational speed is 2000 rpm
